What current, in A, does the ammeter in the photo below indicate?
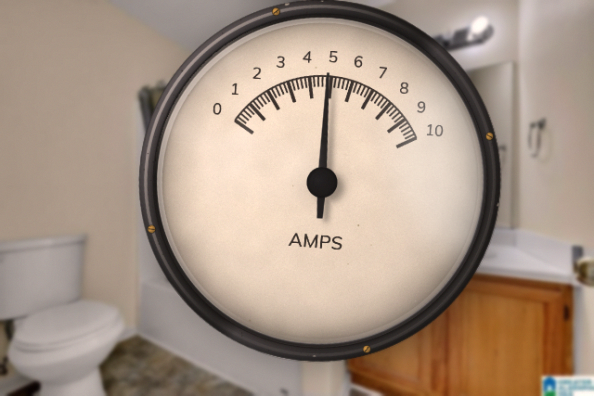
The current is 4.8 A
